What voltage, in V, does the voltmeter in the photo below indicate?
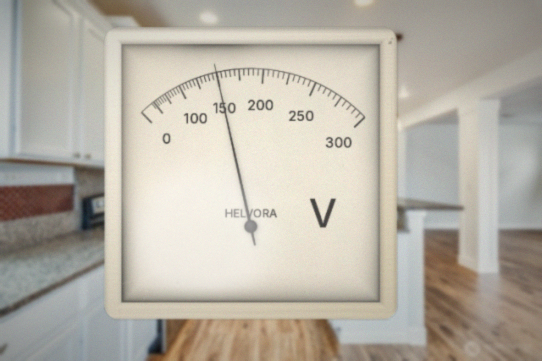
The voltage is 150 V
